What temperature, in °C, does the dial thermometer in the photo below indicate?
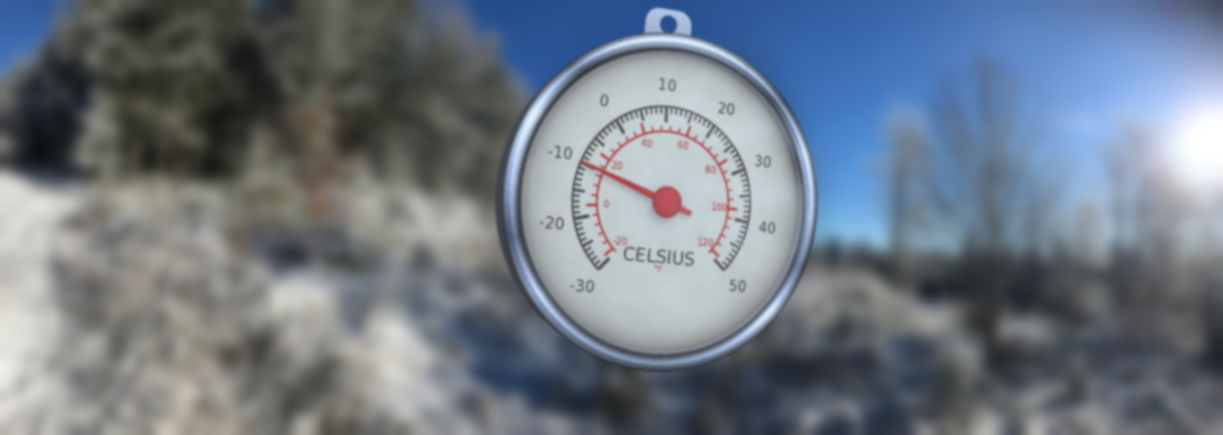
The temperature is -10 °C
